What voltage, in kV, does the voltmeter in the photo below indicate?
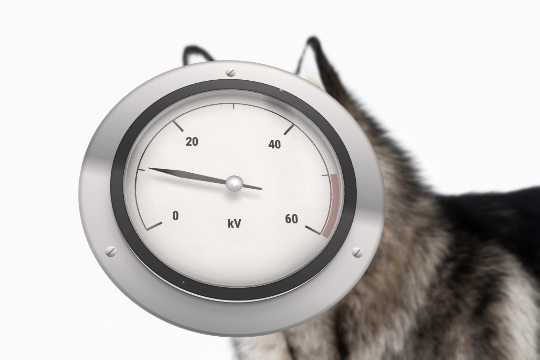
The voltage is 10 kV
